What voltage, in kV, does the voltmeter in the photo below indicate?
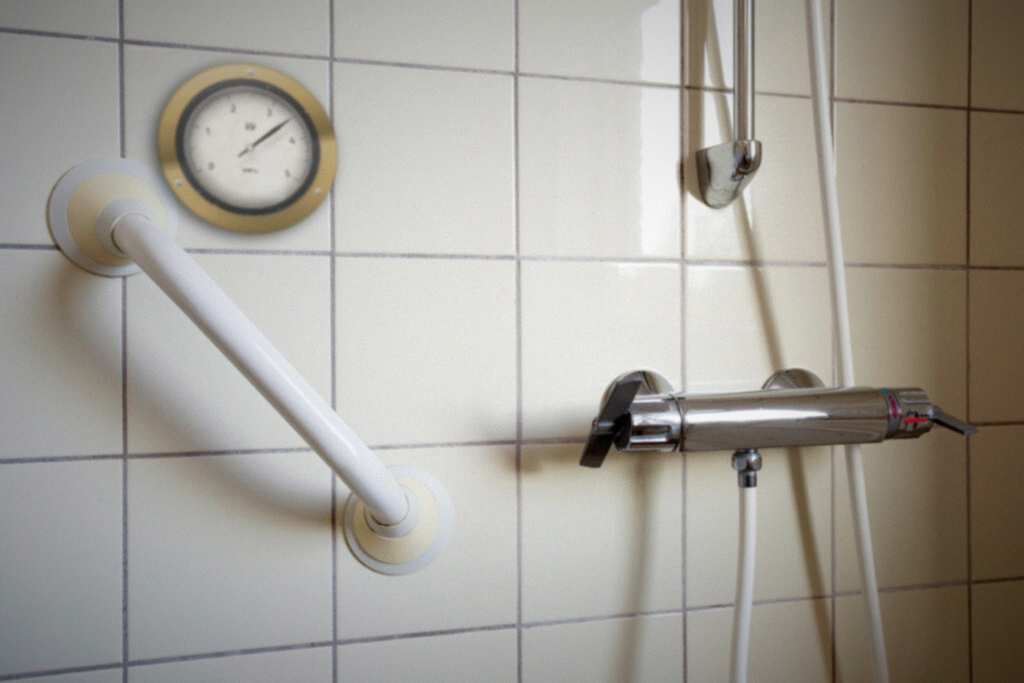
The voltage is 3.5 kV
